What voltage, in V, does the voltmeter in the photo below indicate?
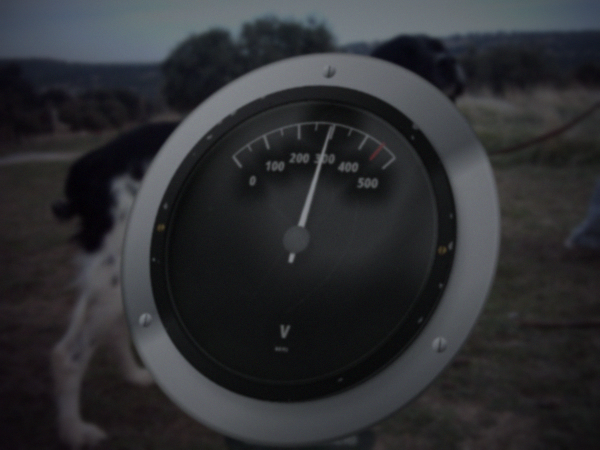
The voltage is 300 V
